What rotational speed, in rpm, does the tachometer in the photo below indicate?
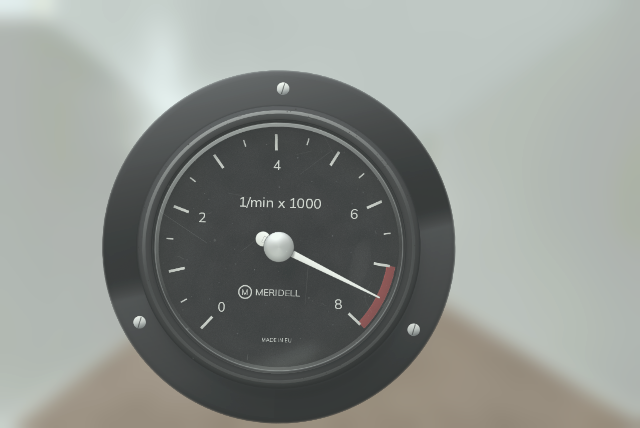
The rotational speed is 7500 rpm
